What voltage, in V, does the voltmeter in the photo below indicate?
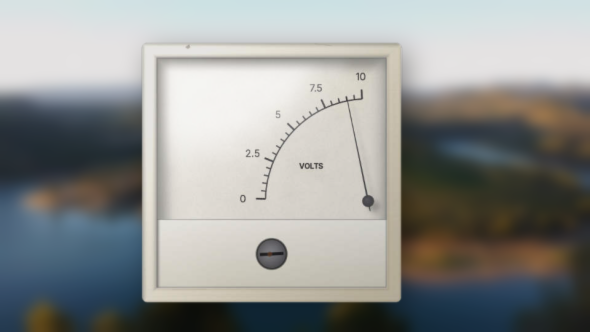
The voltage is 9 V
